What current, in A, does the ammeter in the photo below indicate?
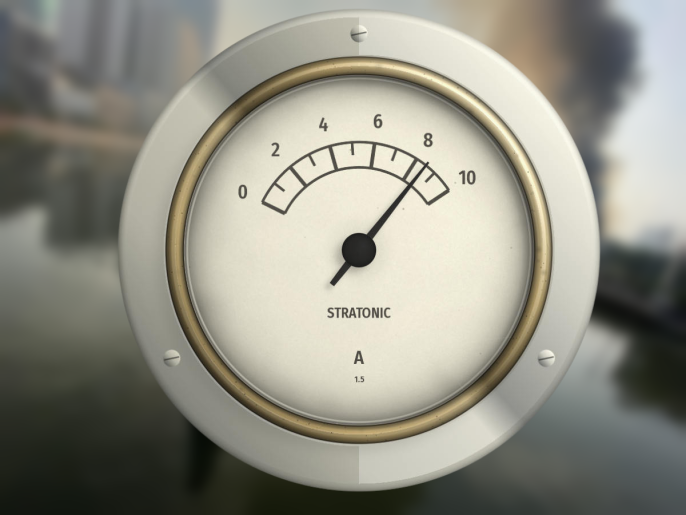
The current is 8.5 A
